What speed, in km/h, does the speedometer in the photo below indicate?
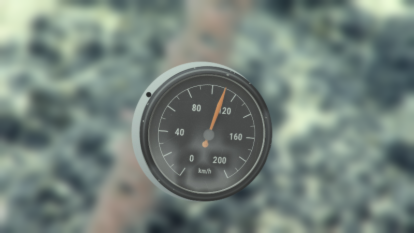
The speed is 110 km/h
